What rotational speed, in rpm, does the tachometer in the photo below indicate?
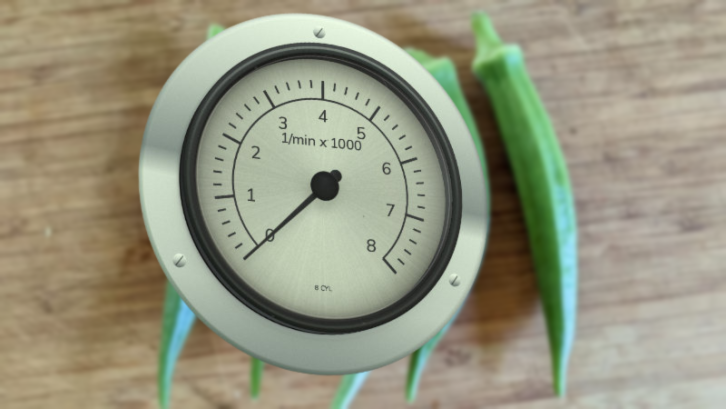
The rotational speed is 0 rpm
